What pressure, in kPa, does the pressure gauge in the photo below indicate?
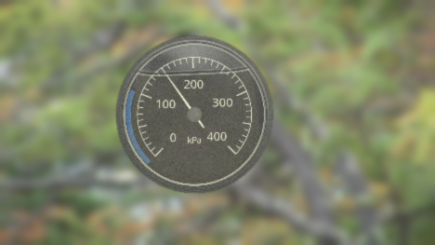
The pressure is 150 kPa
